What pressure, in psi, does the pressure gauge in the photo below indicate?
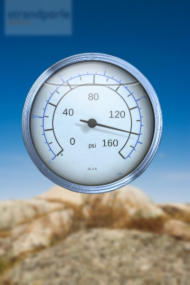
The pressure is 140 psi
